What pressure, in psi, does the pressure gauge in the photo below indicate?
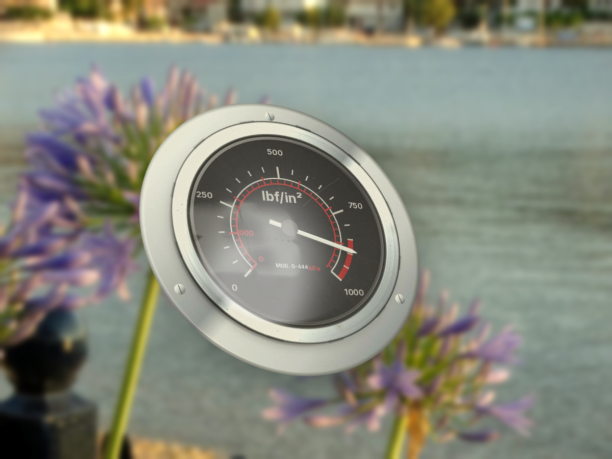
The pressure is 900 psi
